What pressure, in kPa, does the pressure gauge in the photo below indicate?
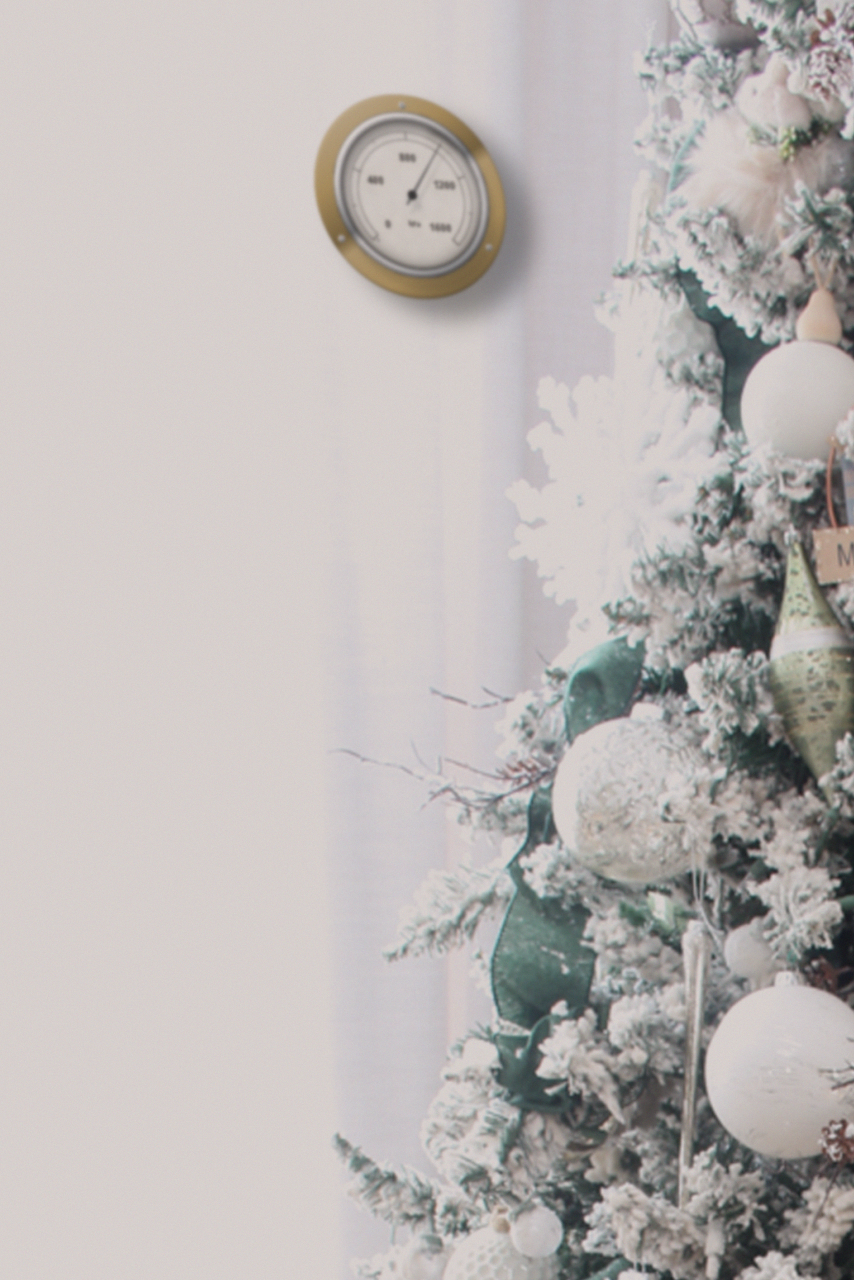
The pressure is 1000 kPa
